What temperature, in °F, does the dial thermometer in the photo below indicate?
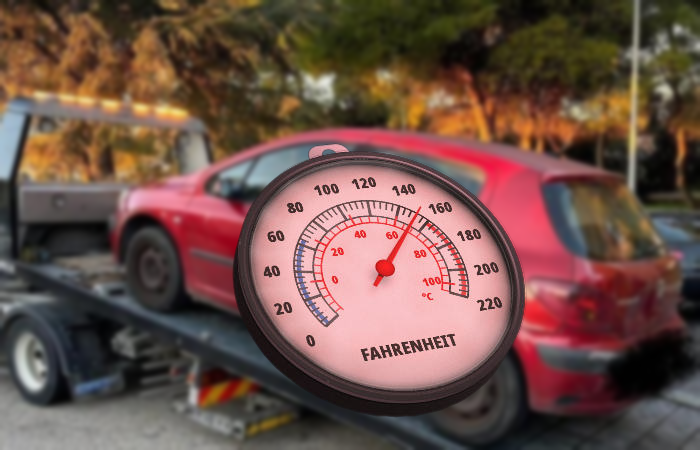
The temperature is 152 °F
